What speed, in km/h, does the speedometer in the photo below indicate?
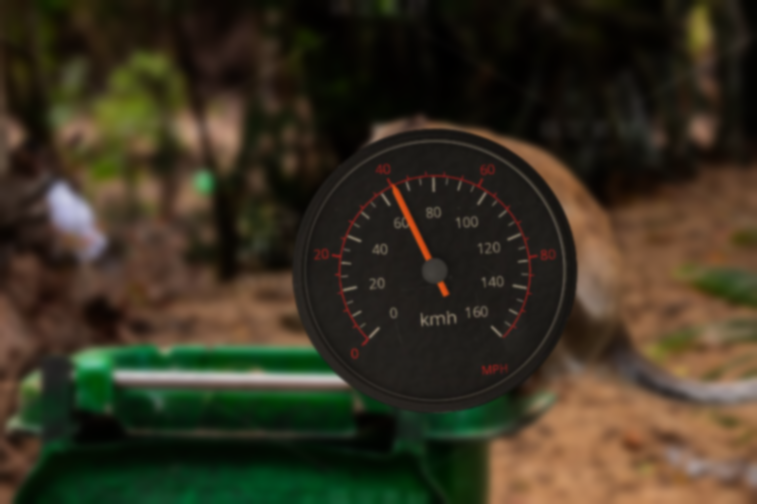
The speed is 65 km/h
